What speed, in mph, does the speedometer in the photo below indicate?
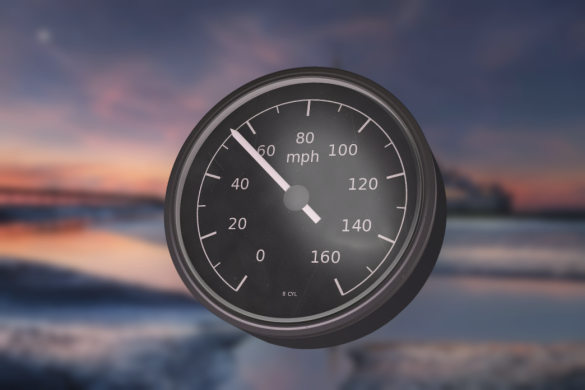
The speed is 55 mph
